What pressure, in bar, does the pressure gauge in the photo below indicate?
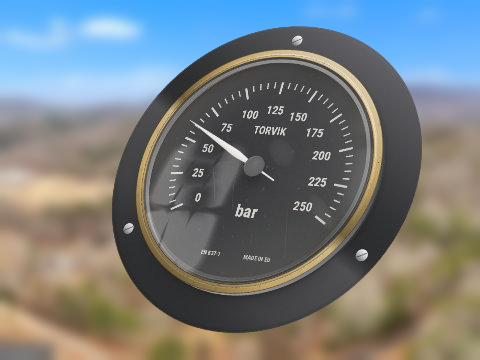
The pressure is 60 bar
